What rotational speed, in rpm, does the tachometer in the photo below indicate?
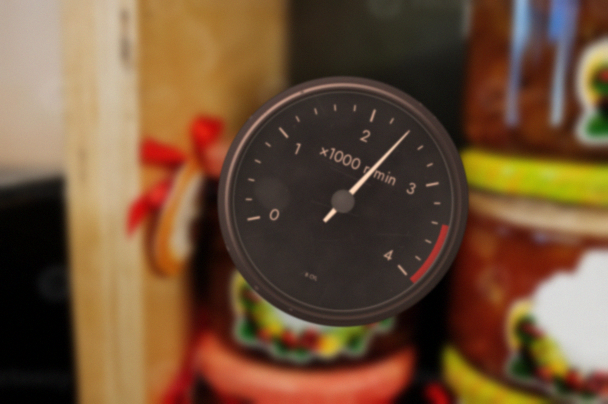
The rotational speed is 2400 rpm
